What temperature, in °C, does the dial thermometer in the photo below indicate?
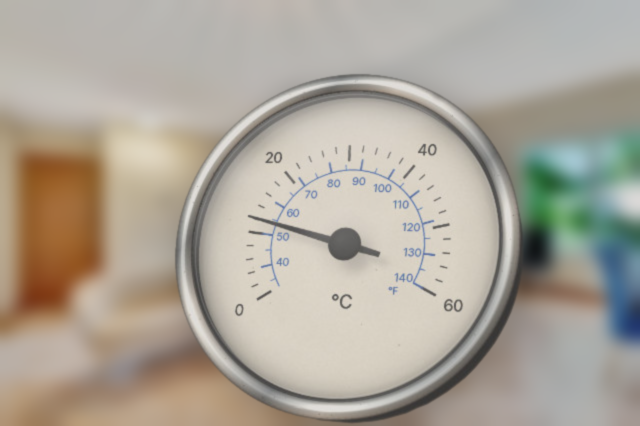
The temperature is 12 °C
